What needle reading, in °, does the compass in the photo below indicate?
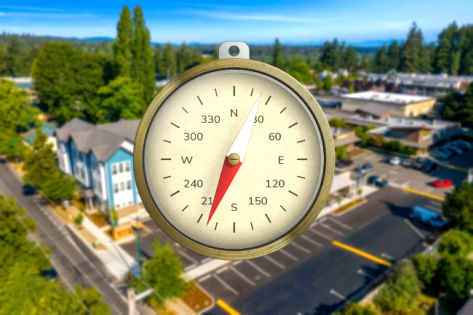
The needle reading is 202.5 °
